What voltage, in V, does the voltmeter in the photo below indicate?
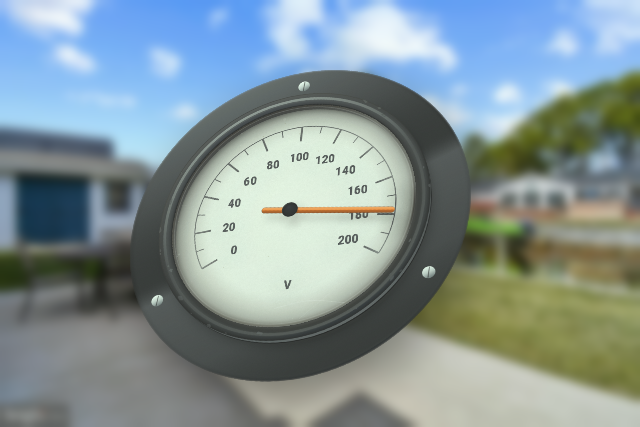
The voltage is 180 V
